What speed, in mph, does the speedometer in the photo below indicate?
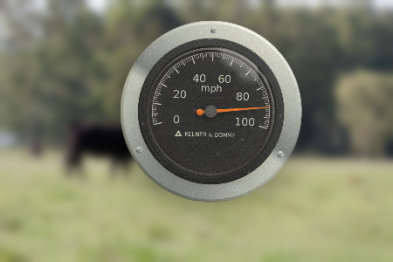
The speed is 90 mph
